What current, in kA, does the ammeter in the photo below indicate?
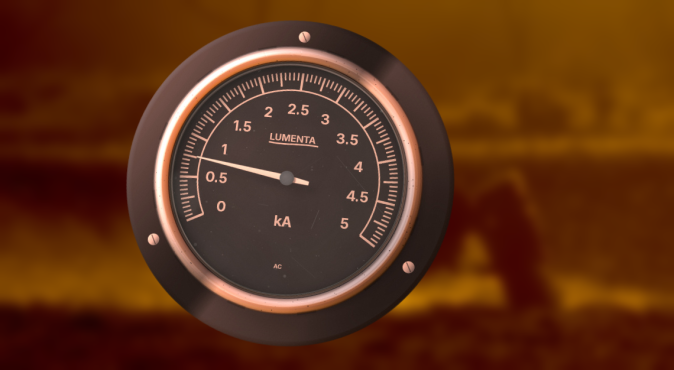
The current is 0.75 kA
